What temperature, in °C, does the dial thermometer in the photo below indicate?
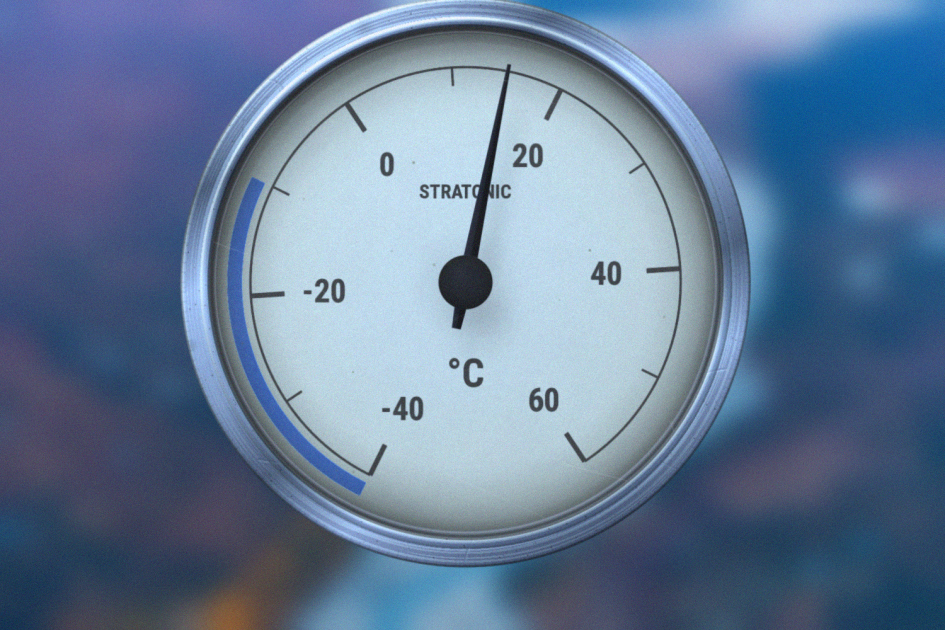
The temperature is 15 °C
